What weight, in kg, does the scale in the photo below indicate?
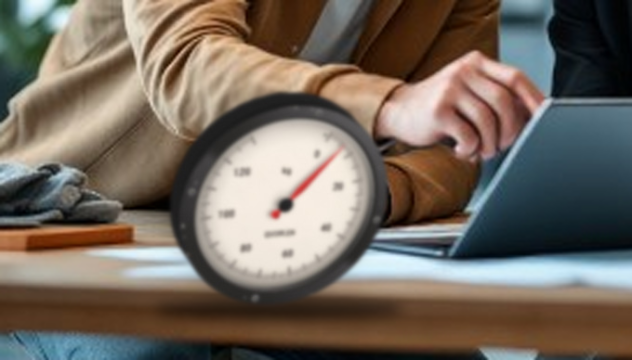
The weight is 5 kg
